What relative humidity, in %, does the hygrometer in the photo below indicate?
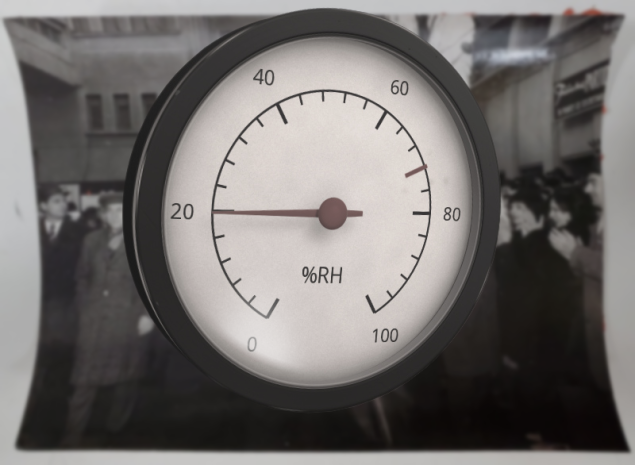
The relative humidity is 20 %
